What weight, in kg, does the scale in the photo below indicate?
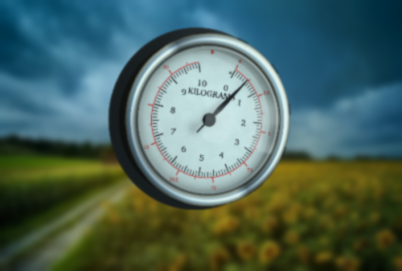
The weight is 0.5 kg
